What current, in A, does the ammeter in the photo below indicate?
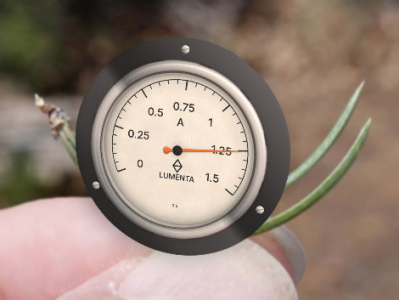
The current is 1.25 A
